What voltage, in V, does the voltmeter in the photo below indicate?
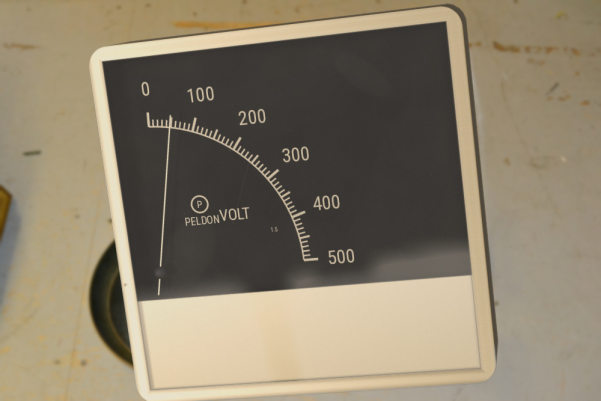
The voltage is 50 V
